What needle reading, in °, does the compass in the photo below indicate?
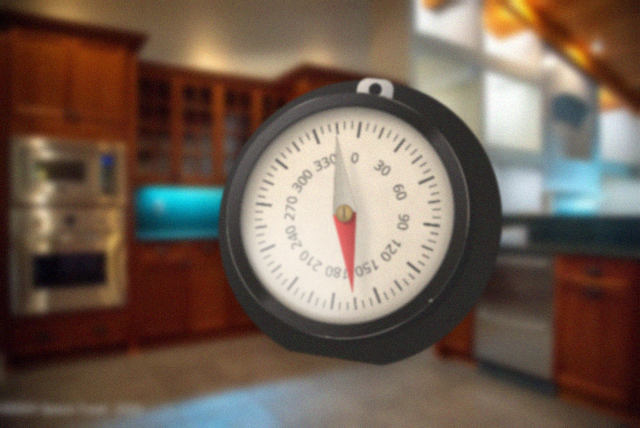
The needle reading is 165 °
